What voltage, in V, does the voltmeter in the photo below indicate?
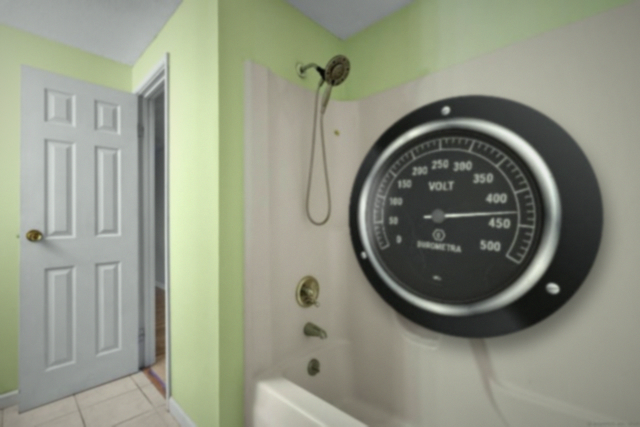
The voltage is 430 V
